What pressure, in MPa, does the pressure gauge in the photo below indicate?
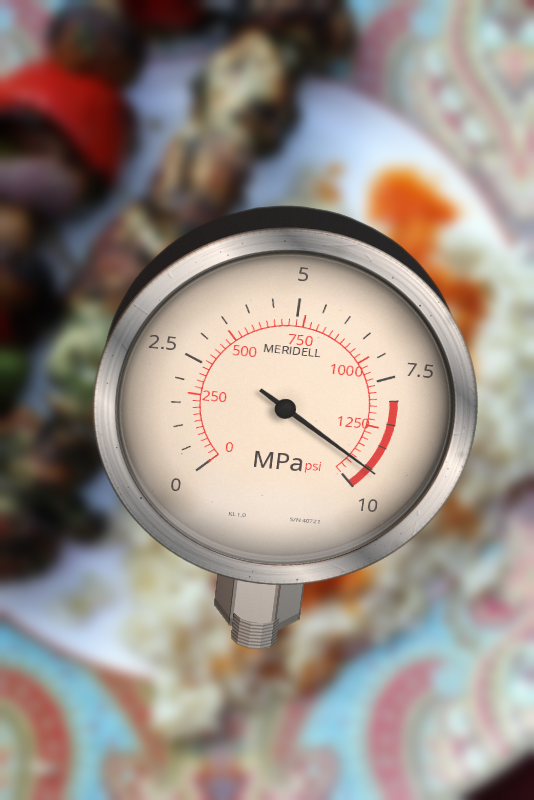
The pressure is 9.5 MPa
